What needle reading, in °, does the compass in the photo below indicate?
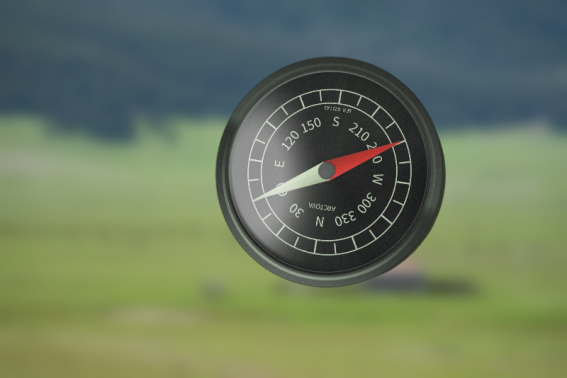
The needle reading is 240 °
